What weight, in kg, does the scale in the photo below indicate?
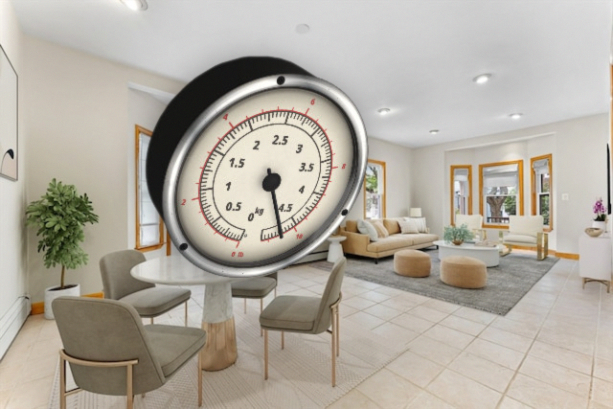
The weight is 4.75 kg
